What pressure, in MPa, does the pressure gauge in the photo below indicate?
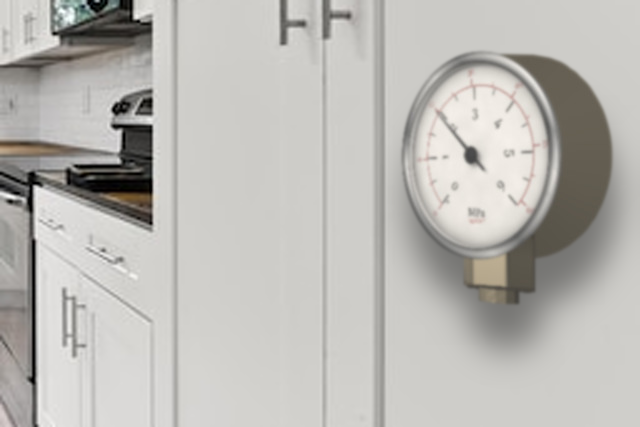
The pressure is 2 MPa
